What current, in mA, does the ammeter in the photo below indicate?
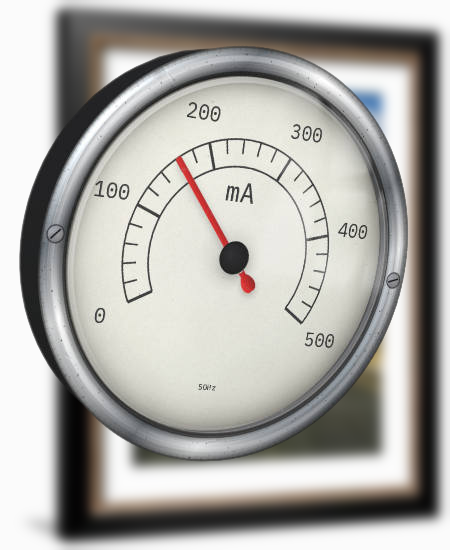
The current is 160 mA
